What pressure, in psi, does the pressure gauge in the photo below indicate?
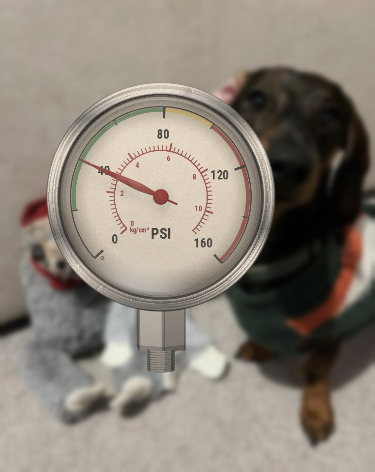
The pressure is 40 psi
